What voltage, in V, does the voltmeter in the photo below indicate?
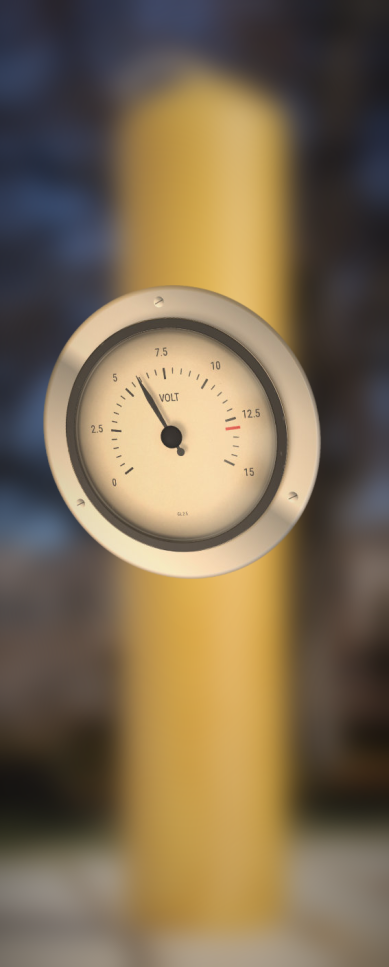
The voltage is 6 V
